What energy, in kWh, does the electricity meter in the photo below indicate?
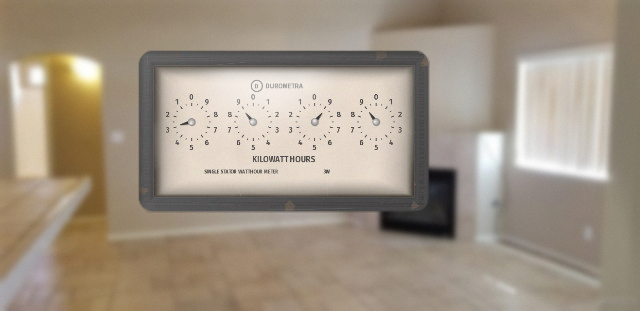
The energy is 2889 kWh
